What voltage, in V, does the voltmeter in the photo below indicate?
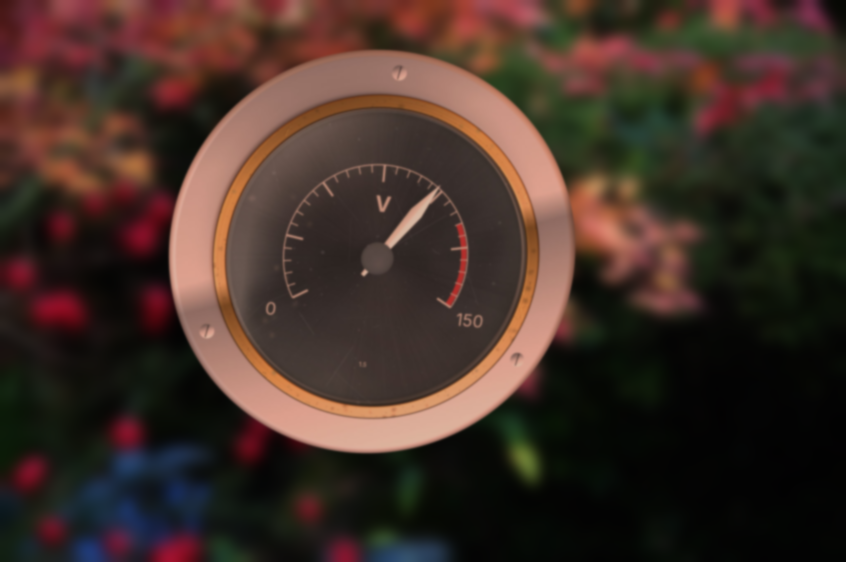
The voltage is 97.5 V
